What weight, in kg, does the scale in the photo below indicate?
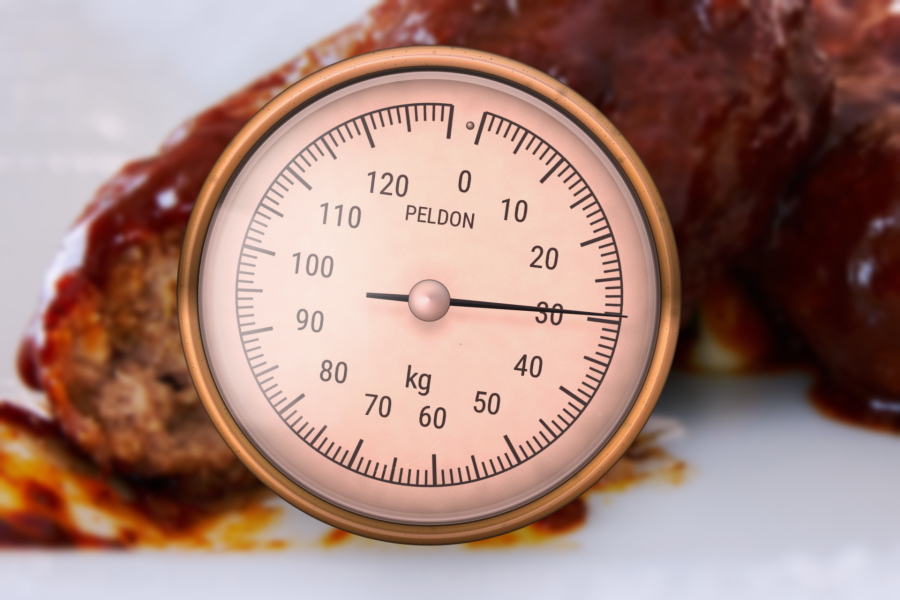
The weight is 29 kg
